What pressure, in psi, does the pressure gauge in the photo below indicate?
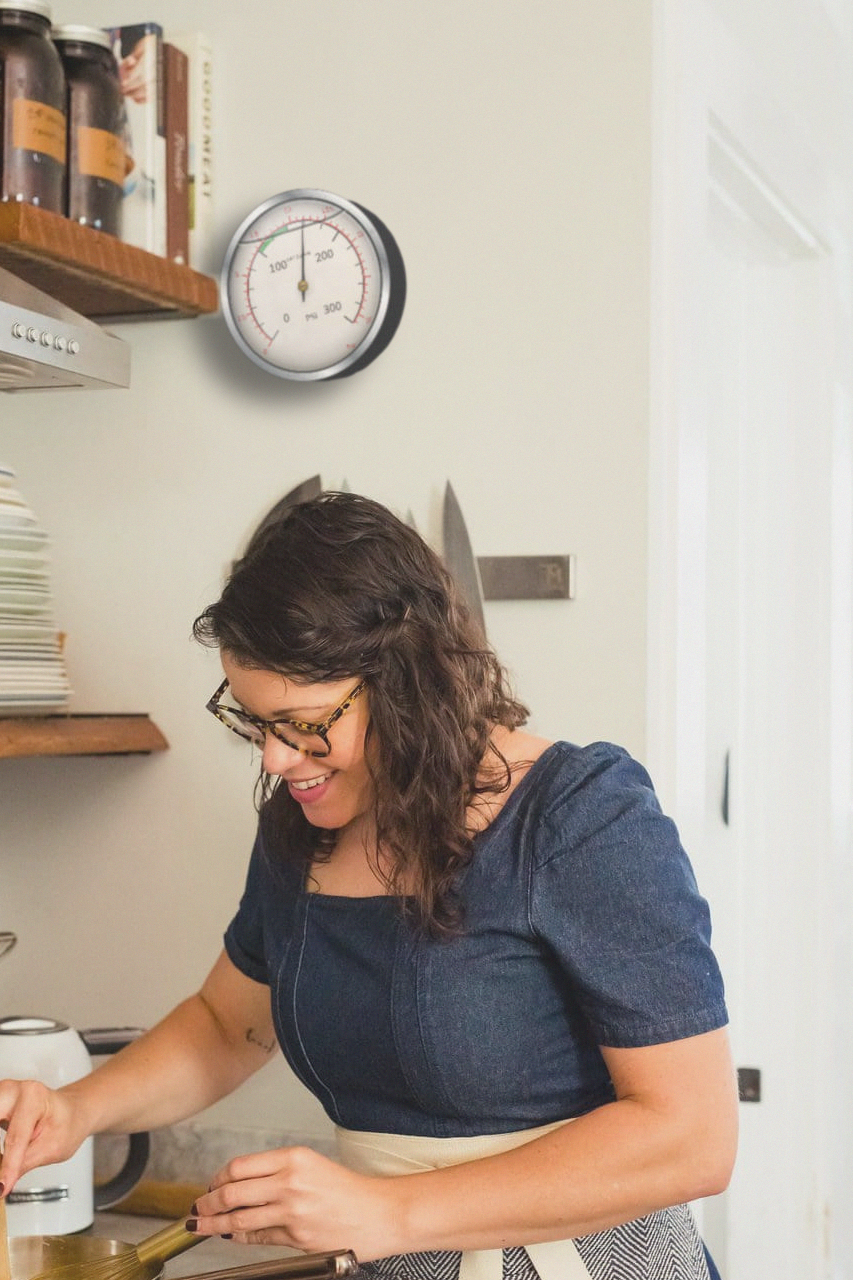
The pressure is 160 psi
